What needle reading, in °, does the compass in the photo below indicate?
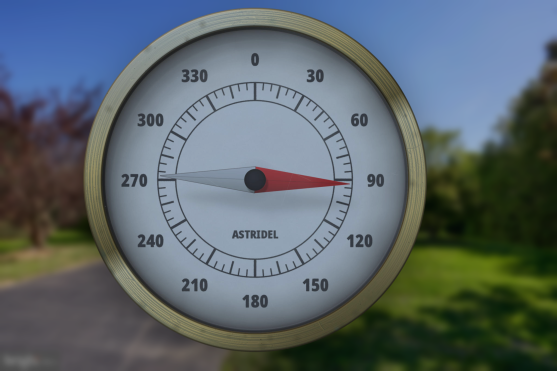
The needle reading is 92.5 °
